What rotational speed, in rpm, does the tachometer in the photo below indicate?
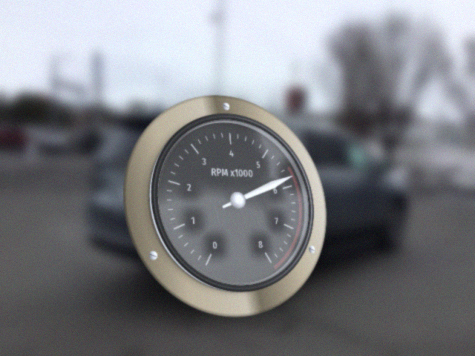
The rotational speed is 5800 rpm
